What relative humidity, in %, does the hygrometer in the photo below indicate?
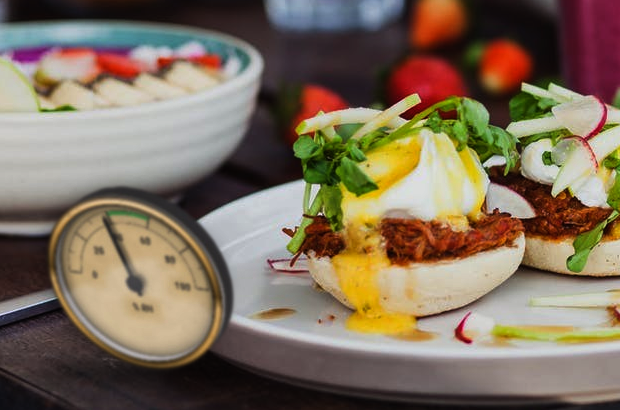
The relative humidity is 40 %
